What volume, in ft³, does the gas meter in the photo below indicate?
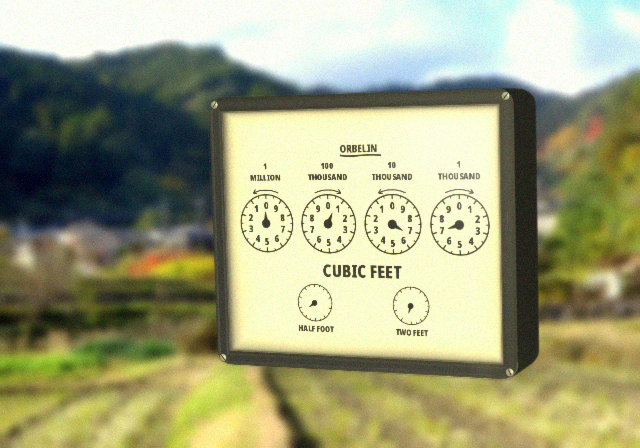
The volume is 6700 ft³
